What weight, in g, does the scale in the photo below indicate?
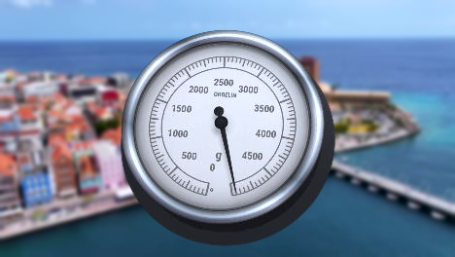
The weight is 4950 g
